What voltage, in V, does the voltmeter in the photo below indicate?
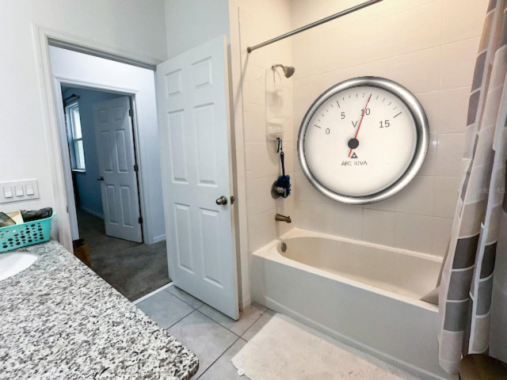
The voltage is 10 V
